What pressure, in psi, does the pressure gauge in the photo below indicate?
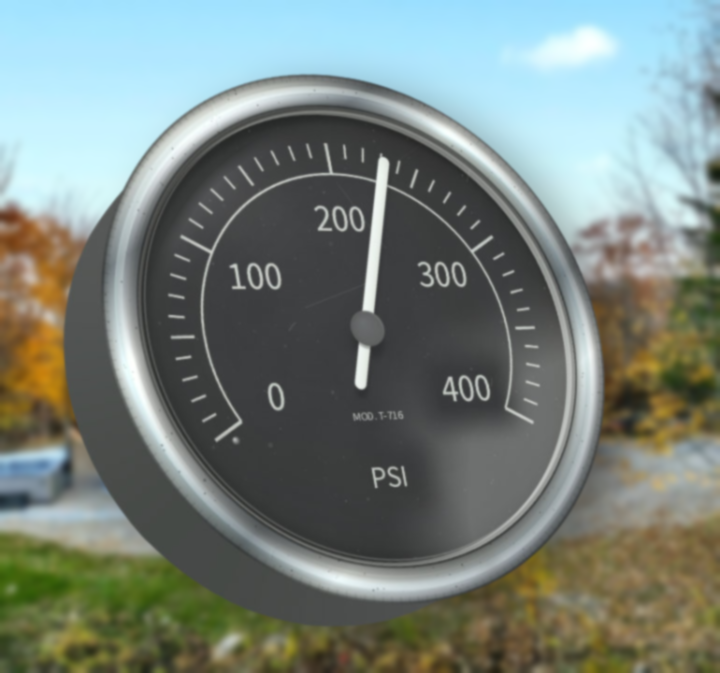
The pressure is 230 psi
